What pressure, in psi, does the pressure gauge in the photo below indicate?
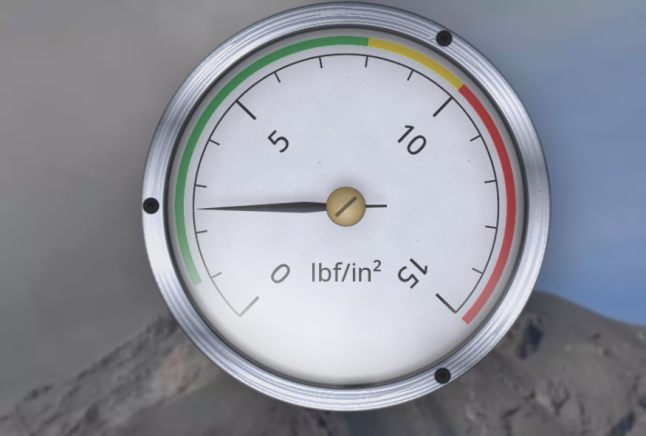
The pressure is 2.5 psi
